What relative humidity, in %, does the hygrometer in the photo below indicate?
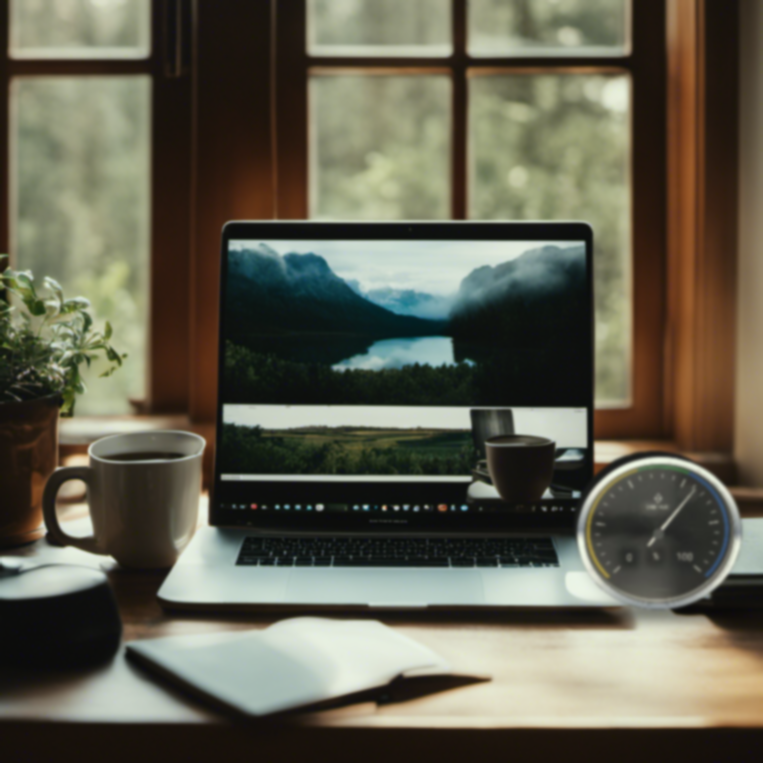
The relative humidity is 64 %
